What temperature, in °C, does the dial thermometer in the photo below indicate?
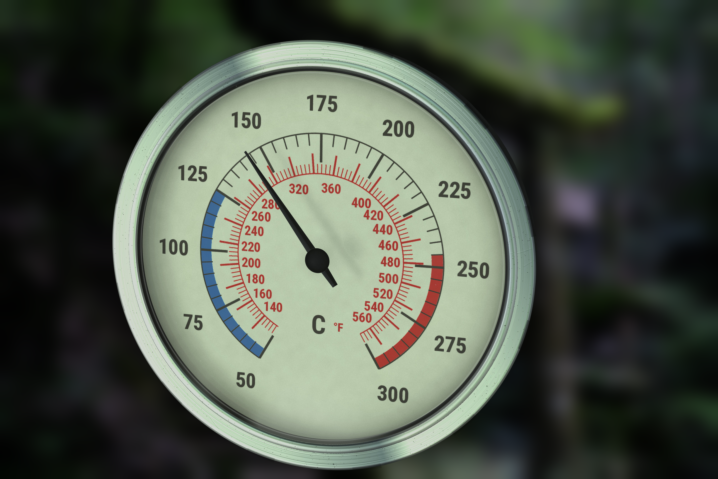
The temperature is 145 °C
